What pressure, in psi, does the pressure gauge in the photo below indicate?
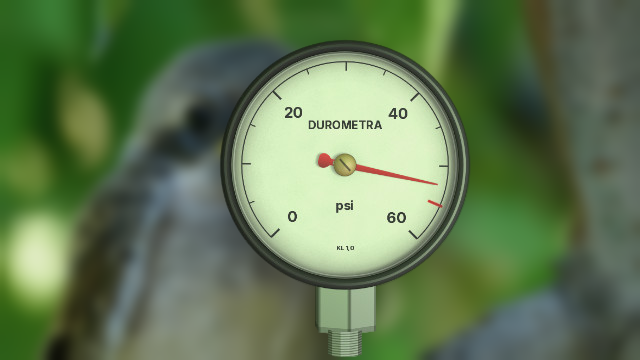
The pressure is 52.5 psi
